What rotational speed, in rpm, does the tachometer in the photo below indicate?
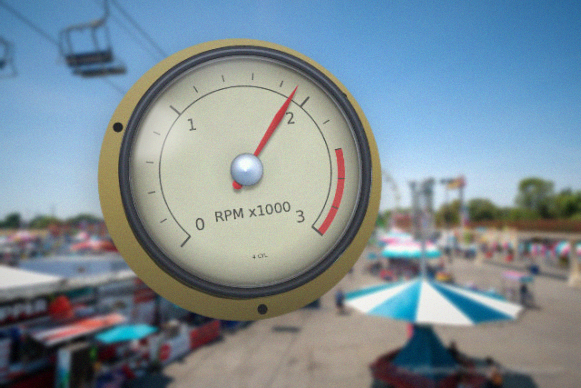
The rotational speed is 1900 rpm
